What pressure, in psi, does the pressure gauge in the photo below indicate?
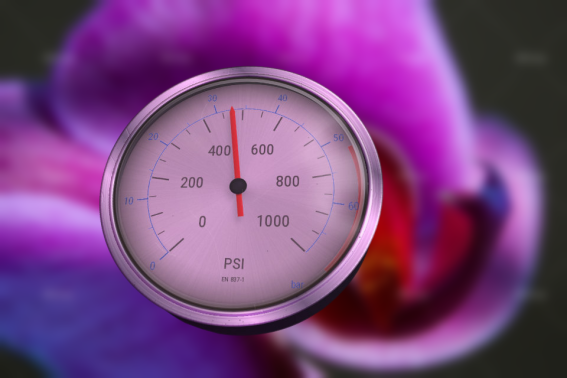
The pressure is 475 psi
